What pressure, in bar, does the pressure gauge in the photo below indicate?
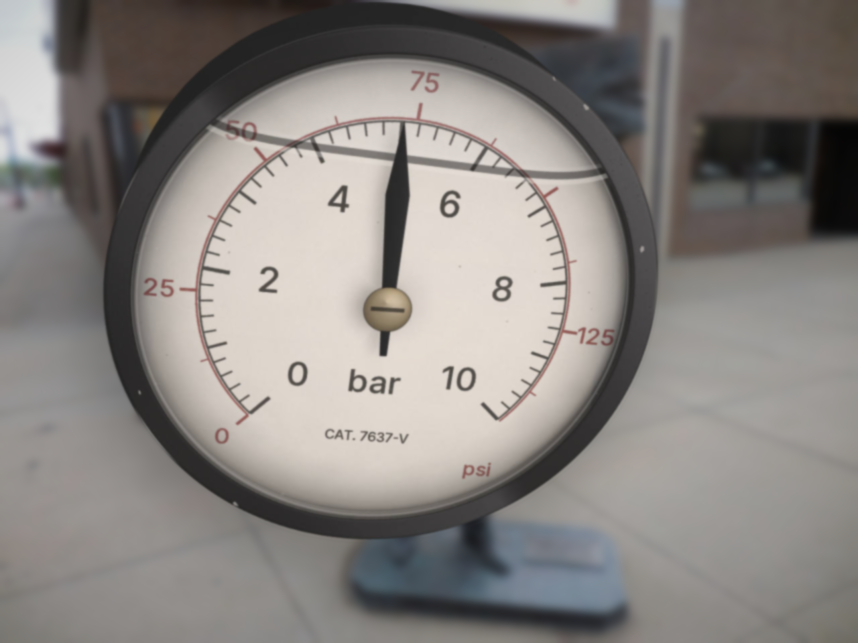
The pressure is 5 bar
